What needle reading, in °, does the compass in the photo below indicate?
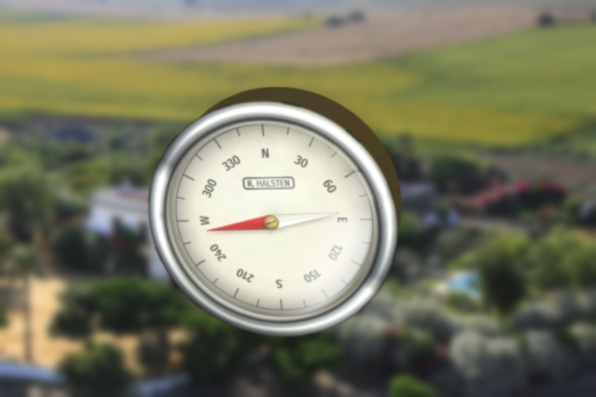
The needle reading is 262.5 °
